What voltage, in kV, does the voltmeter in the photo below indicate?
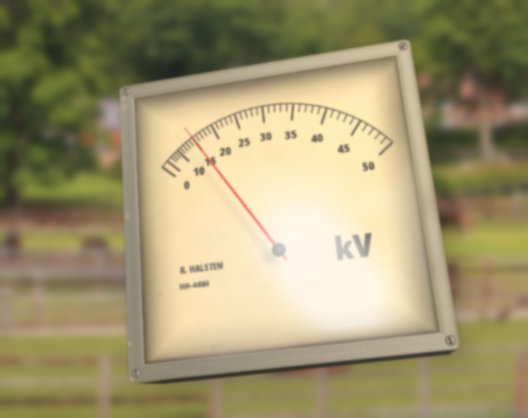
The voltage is 15 kV
